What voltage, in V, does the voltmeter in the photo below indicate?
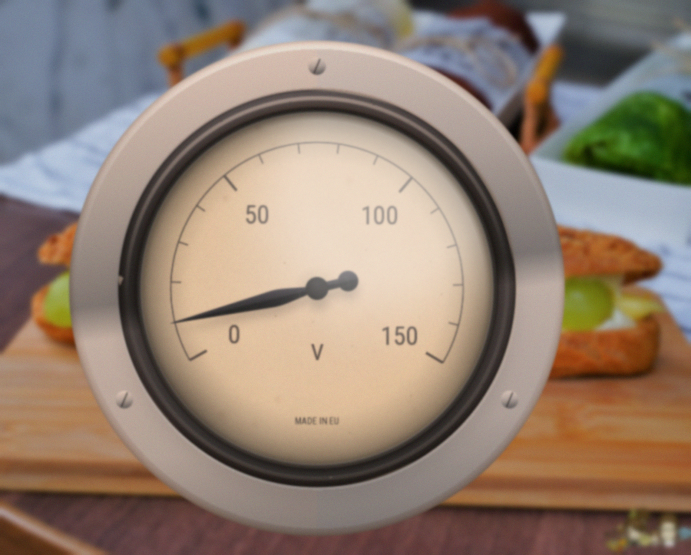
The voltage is 10 V
